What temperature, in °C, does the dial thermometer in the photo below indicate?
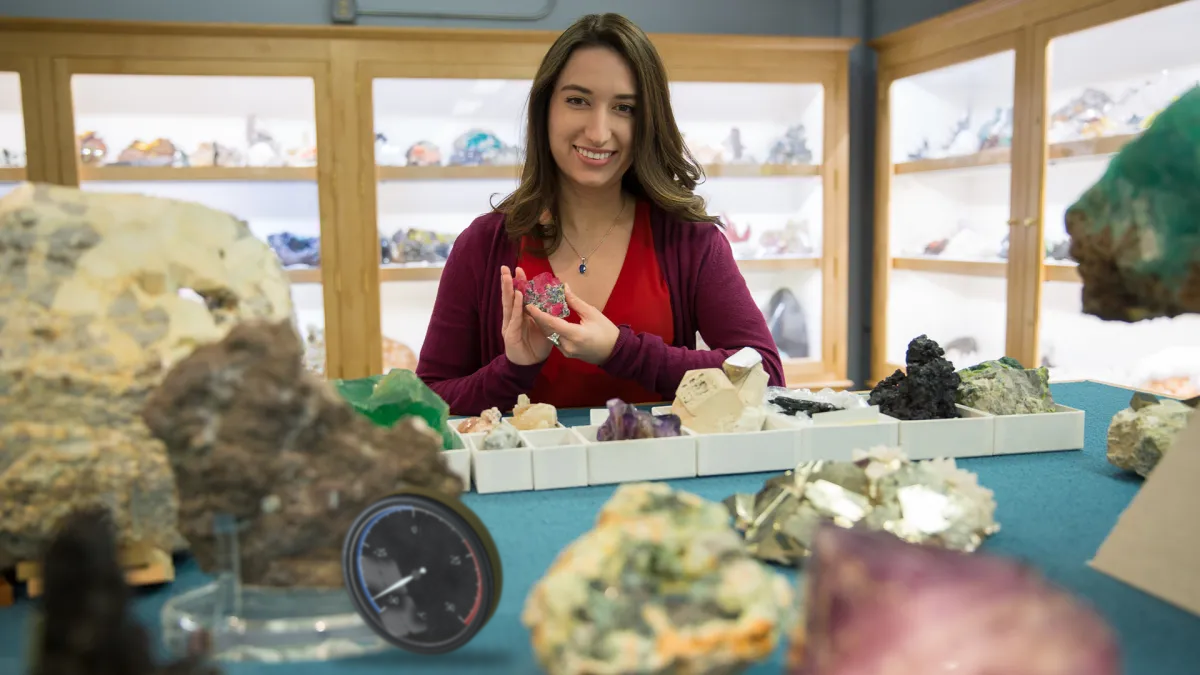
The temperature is -45 °C
